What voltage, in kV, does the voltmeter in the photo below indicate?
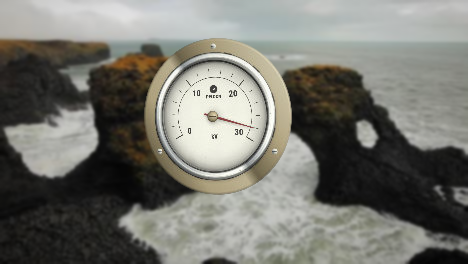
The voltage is 28 kV
